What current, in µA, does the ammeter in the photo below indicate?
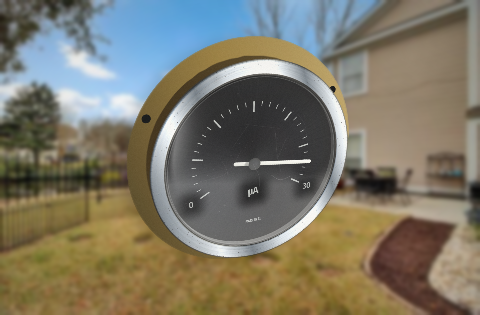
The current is 27 µA
